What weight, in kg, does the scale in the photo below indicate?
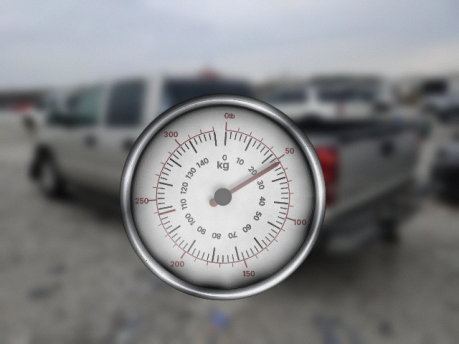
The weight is 24 kg
